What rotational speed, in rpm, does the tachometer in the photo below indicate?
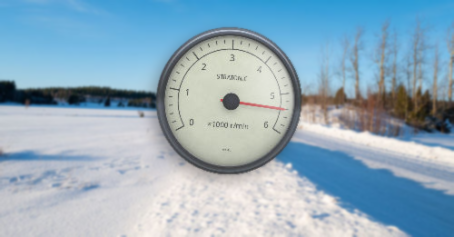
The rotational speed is 5400 rpm
